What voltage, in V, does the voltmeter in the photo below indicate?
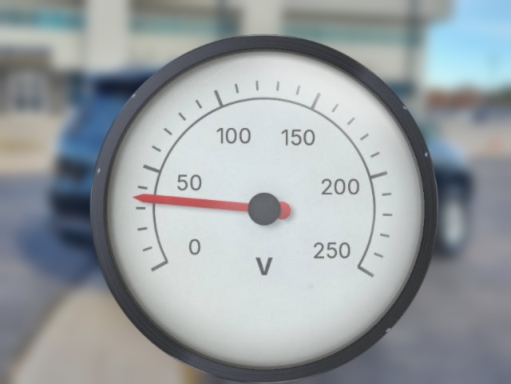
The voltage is 35 V
